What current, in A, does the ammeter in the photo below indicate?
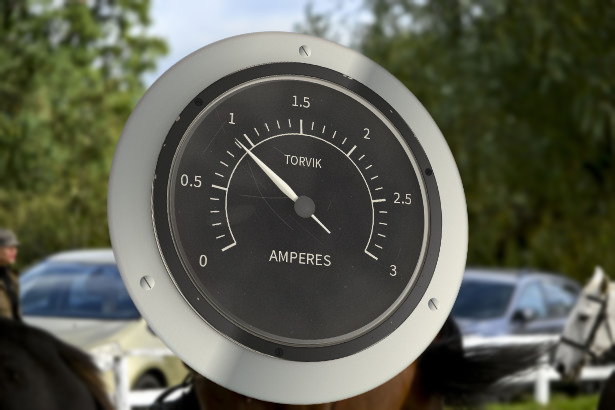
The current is 0.9 A
